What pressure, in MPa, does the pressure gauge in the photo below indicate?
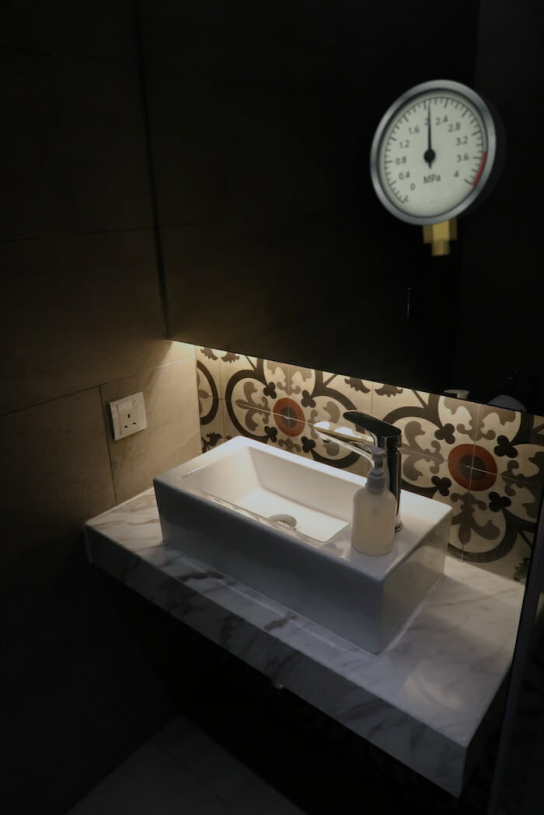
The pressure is 2.1 MPa
